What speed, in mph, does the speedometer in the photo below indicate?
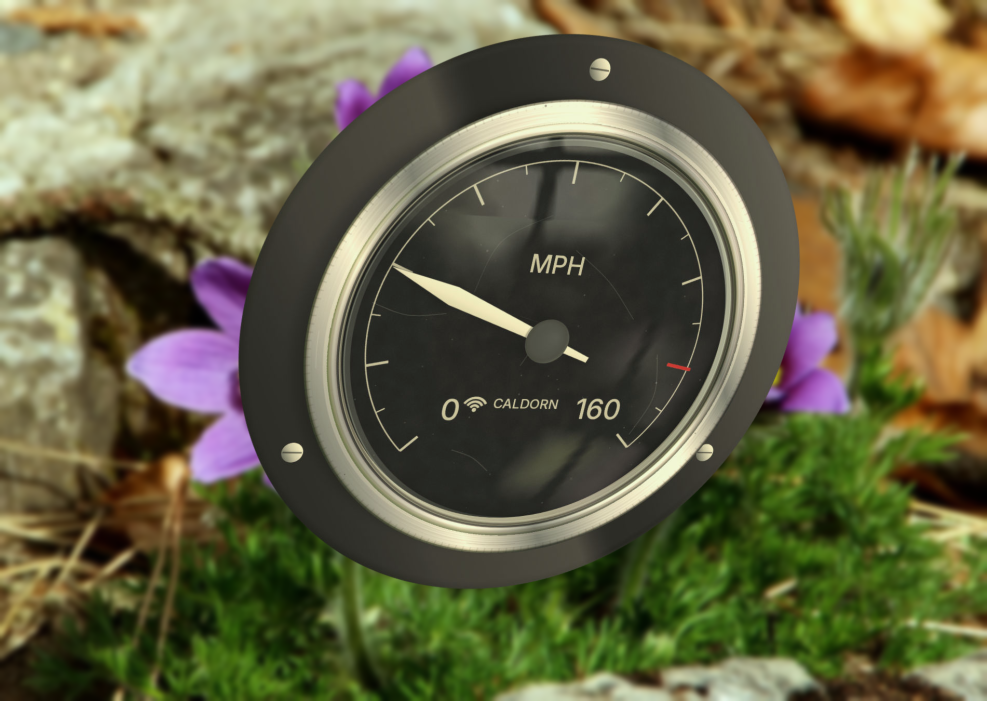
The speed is 40 mph
